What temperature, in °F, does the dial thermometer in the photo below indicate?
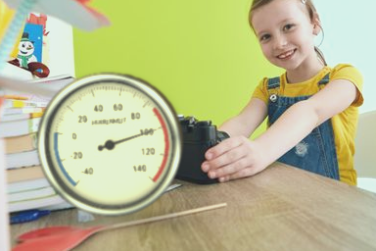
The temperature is 100 °F
